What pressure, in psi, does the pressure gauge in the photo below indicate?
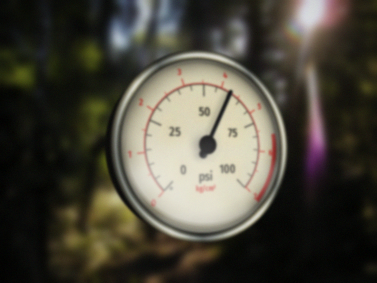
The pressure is 60 psi
